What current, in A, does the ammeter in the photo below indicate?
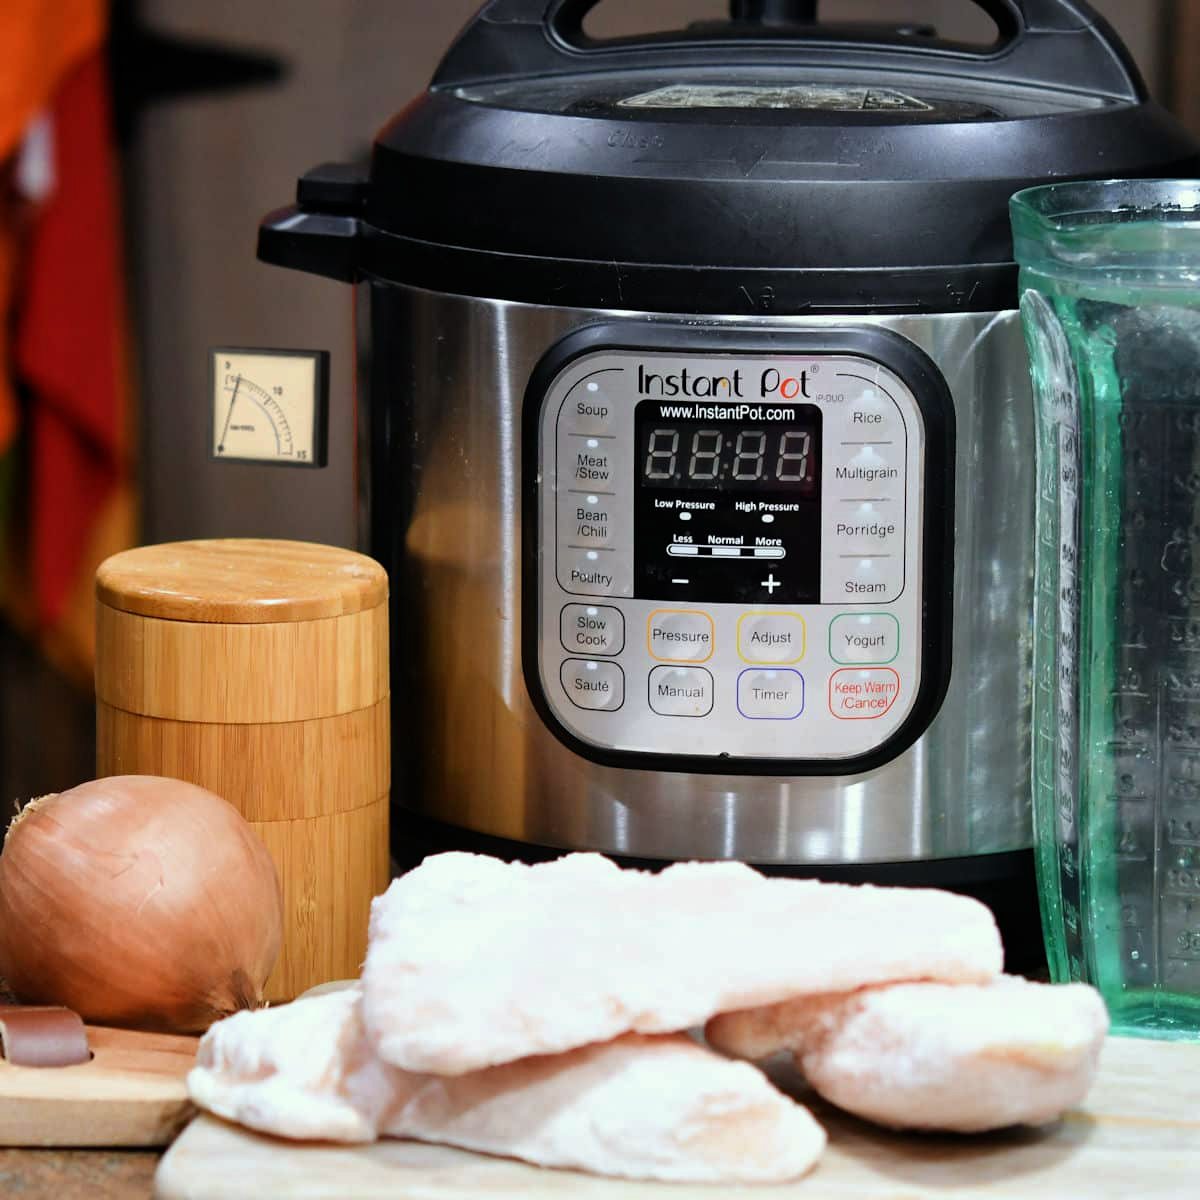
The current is 5 A
